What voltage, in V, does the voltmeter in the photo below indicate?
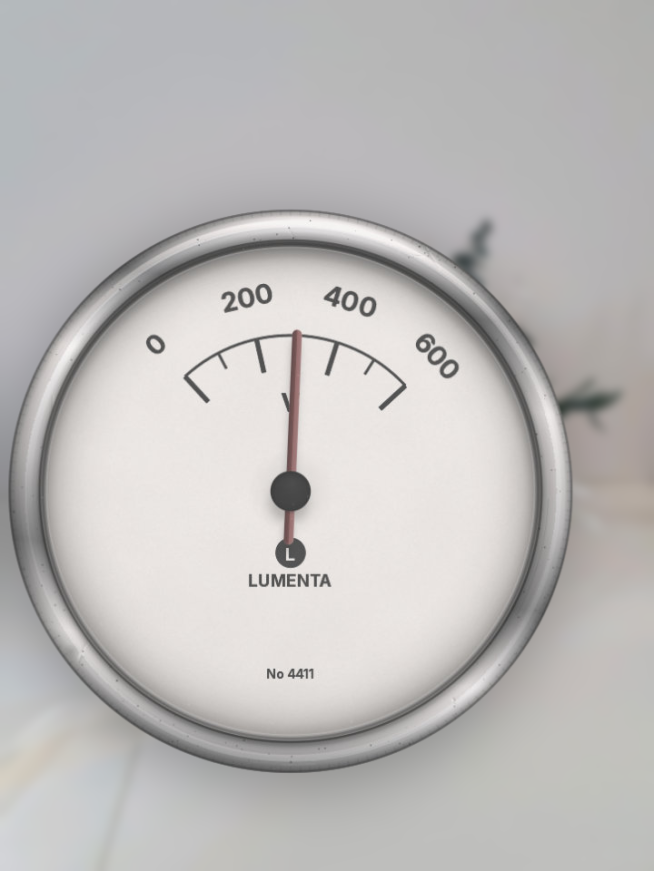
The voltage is 300 V
